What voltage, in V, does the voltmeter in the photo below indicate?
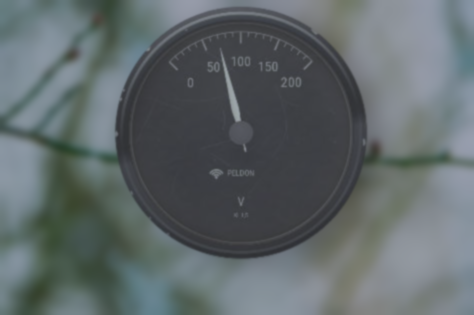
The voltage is 70 V
